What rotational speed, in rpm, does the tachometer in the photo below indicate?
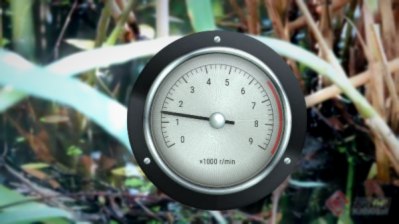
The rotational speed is 1400 rpm
